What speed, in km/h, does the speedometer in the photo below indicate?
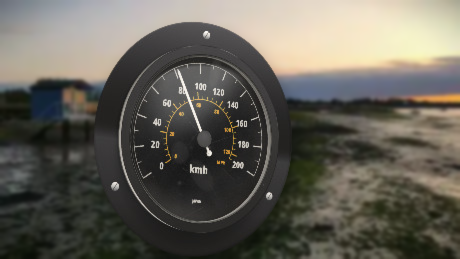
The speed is 80 km/h
